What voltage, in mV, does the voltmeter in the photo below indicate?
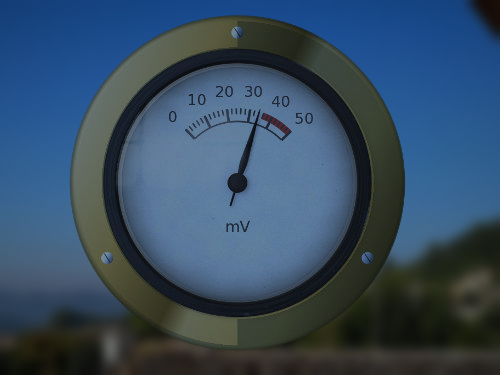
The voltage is 34 mV
